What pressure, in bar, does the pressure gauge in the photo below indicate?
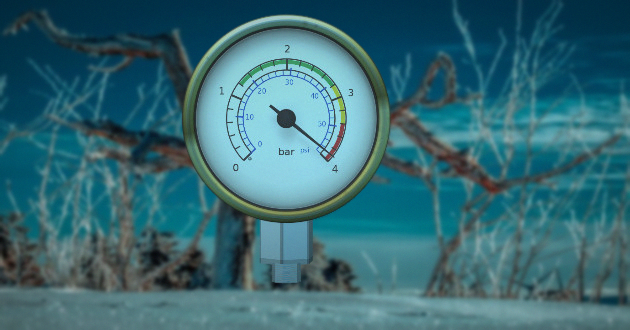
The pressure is 3.9 bar
